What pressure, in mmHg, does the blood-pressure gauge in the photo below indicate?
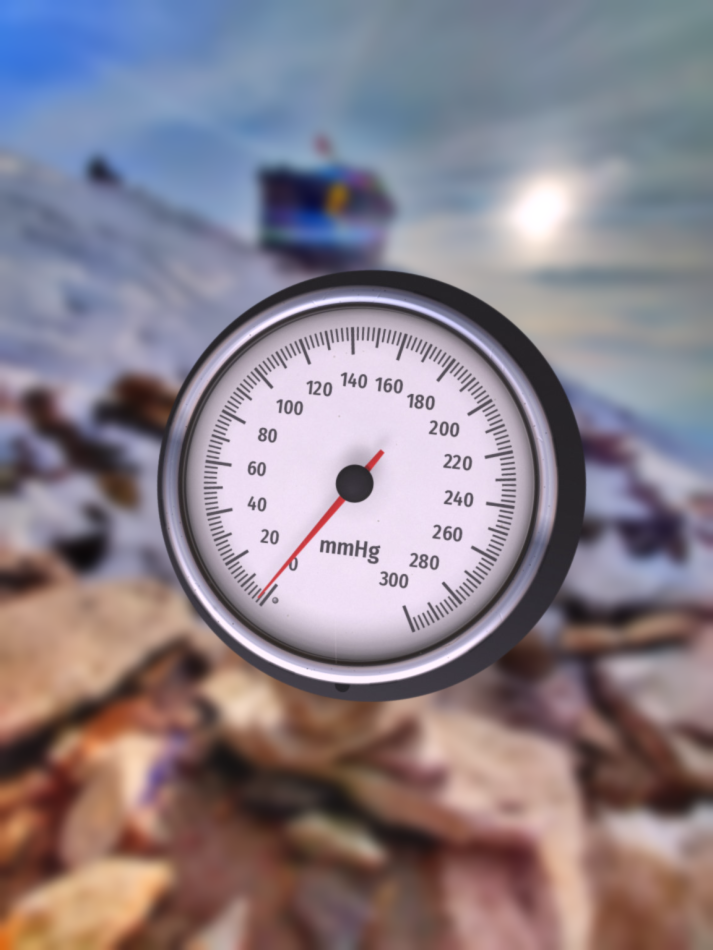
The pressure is 2 mmHg
